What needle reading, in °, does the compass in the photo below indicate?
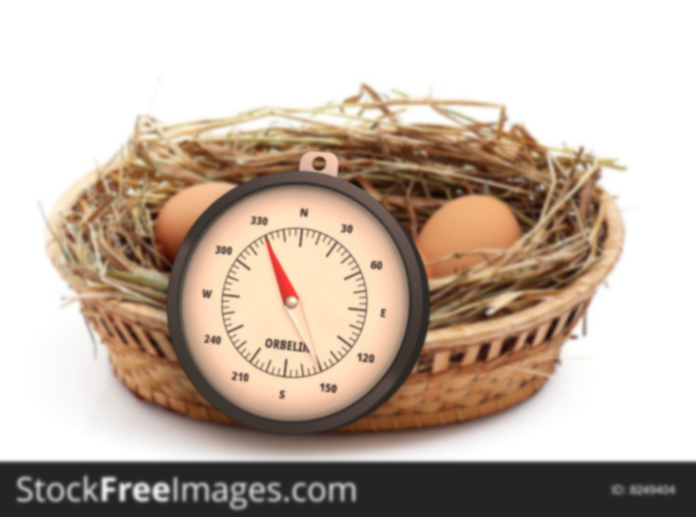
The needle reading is 330 °
